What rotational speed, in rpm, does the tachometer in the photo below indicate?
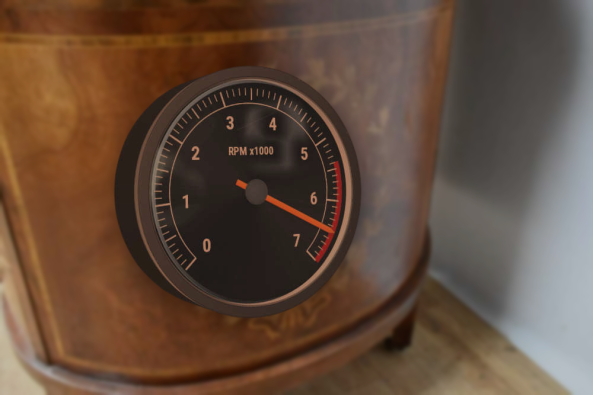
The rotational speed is 6500 rpm
